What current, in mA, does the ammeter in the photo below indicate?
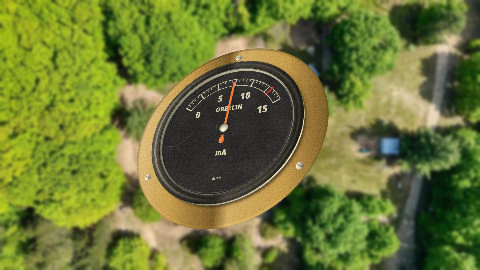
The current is 7.5 mA
